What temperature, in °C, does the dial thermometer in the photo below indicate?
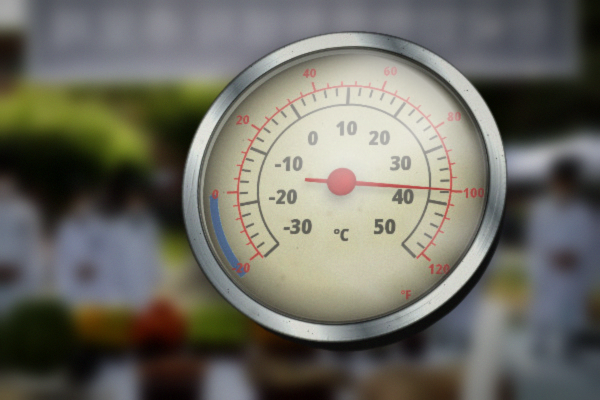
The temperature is 38 °C
